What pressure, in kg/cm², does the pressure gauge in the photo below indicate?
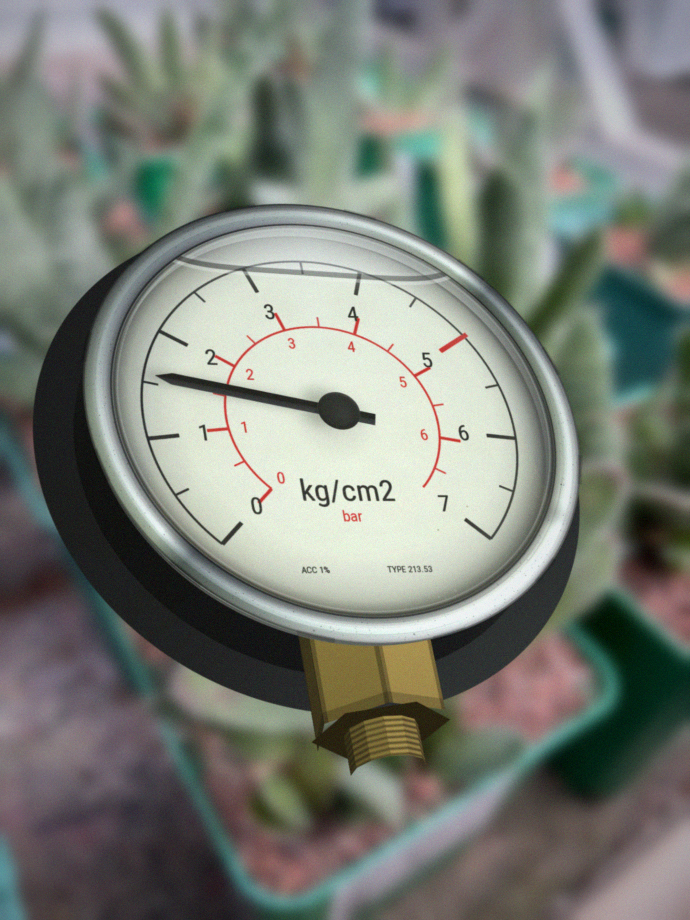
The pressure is 1.5 kg/cm²
